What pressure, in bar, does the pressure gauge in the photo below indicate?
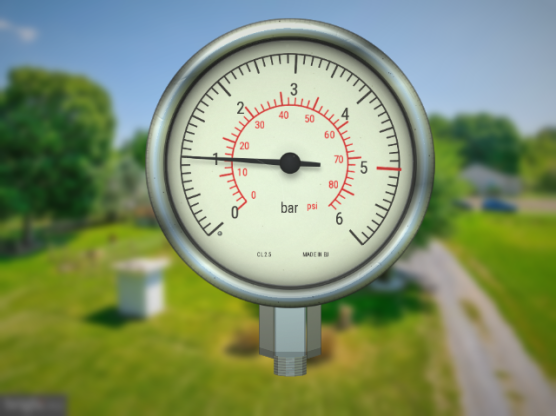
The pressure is 1 bar
